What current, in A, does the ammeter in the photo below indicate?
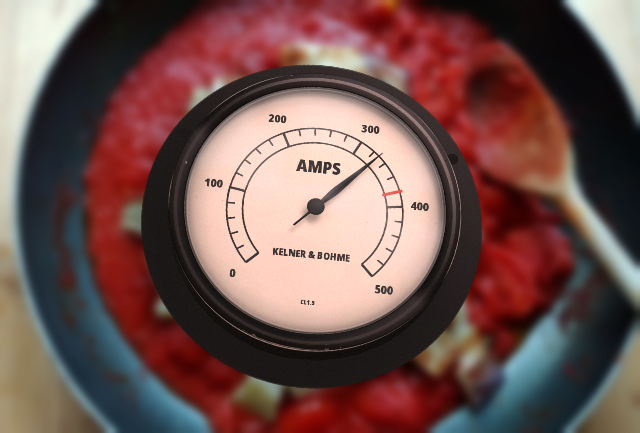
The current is 330 A
